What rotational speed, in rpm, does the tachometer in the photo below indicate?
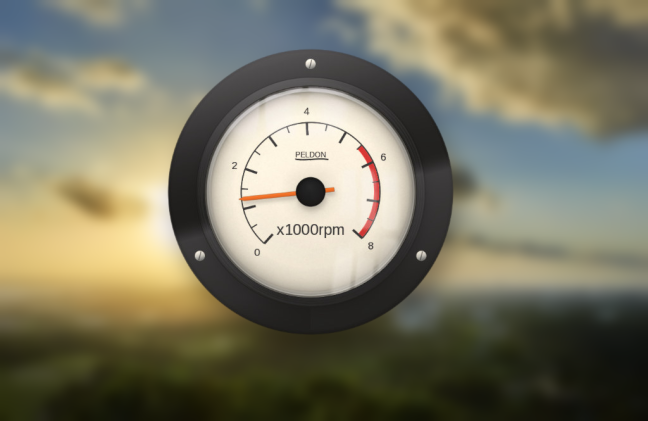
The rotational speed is 1250 rpm
